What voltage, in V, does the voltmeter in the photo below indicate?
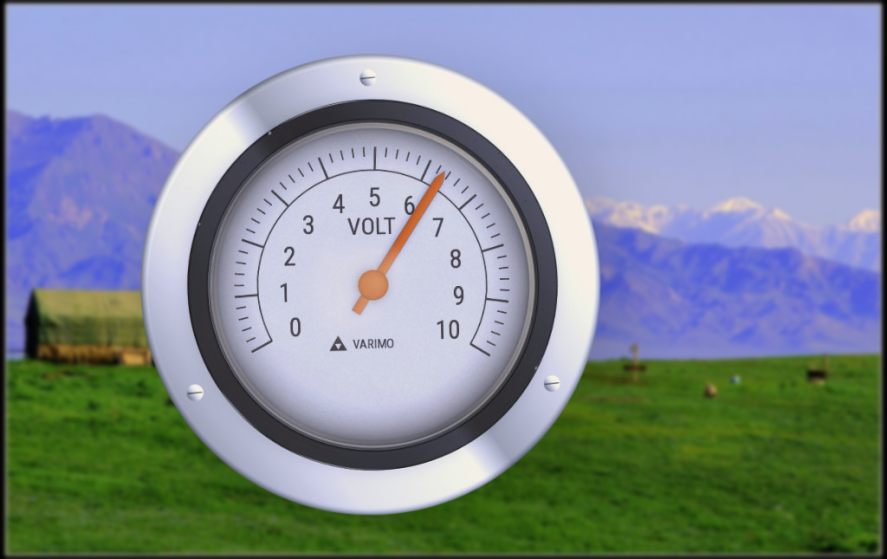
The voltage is 6.3 V
